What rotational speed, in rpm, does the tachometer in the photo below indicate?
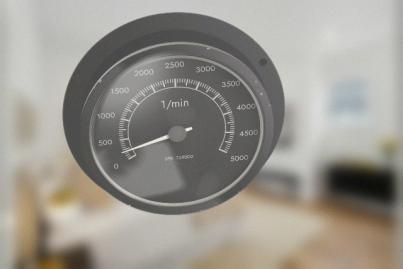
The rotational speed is 250 rpm
